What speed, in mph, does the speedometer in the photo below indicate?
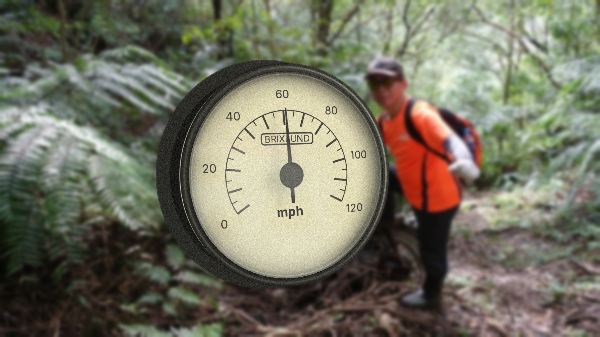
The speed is 60 mph
